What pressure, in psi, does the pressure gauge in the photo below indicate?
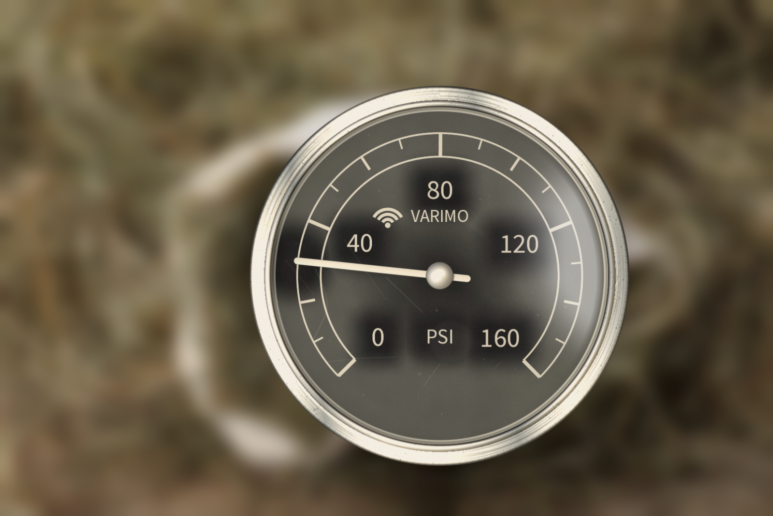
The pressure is 30 psi
